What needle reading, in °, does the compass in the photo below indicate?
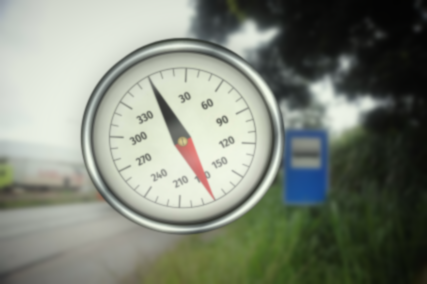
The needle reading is 180 °
